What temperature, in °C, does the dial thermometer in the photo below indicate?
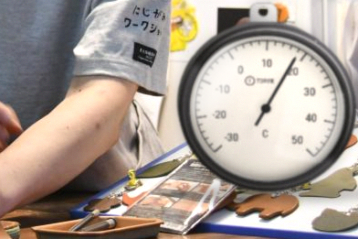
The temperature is 18 °C
